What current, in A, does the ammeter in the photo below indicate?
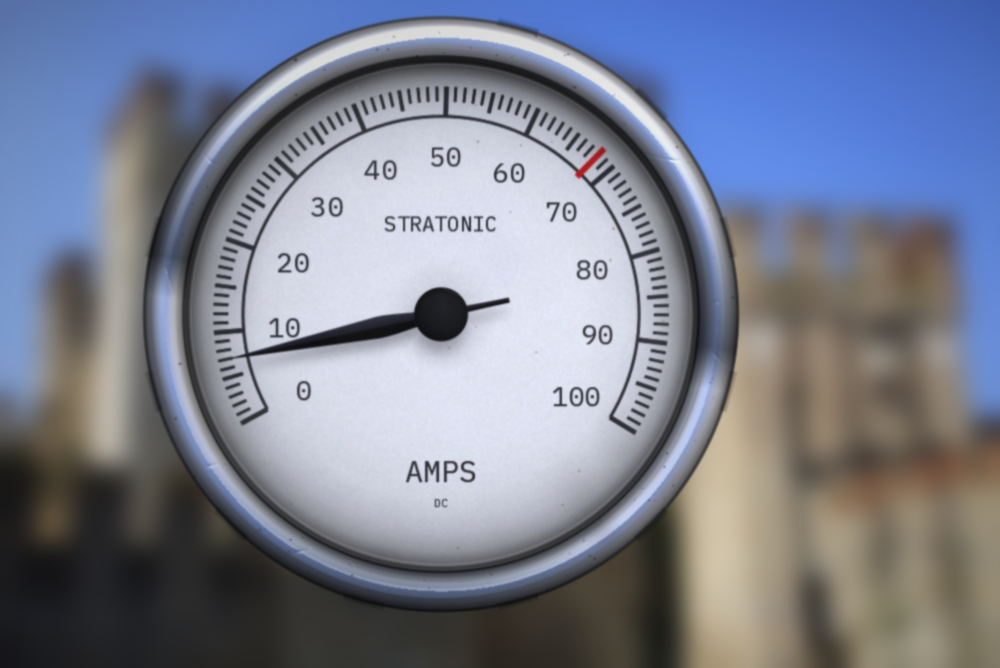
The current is 7 A
